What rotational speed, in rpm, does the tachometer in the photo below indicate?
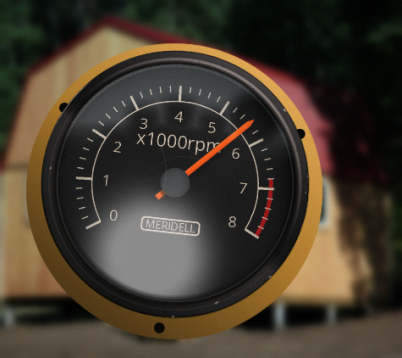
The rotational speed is 5600 rpm
